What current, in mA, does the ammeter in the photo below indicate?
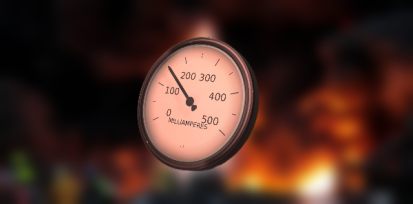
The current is 150 mA
